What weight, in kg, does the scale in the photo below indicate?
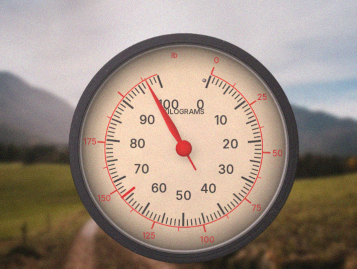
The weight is 97 kg
